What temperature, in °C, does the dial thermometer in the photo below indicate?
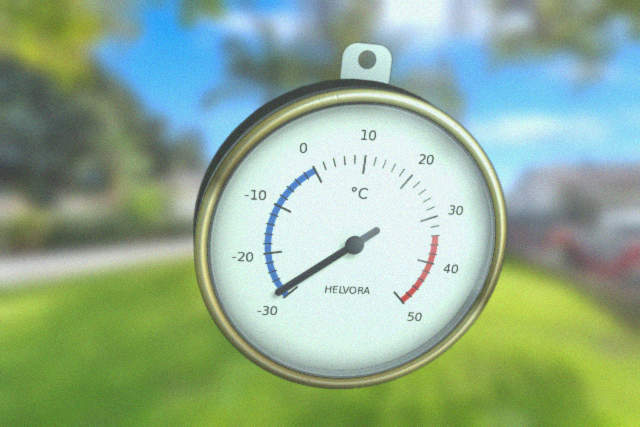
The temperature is -28 °C
